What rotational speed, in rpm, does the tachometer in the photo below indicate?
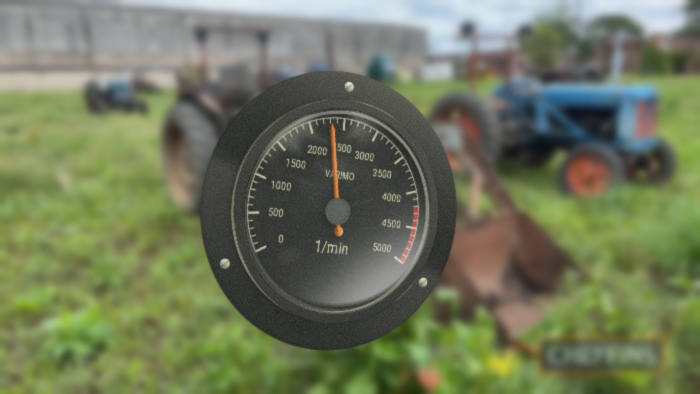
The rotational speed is 2300 rpm
